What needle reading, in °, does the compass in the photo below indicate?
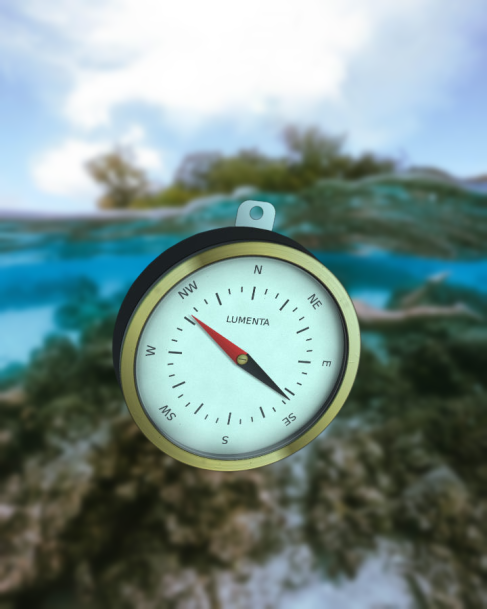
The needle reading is 305 °
